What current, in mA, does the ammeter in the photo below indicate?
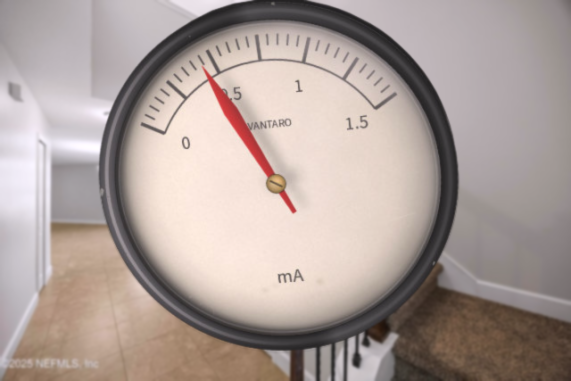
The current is 0.45 mA
